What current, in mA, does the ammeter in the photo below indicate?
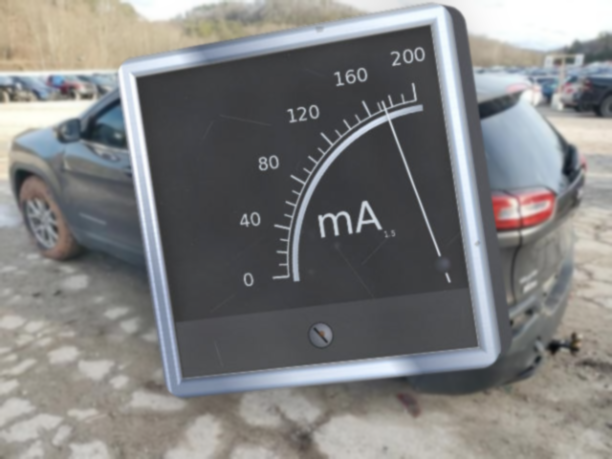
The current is 175 mA
